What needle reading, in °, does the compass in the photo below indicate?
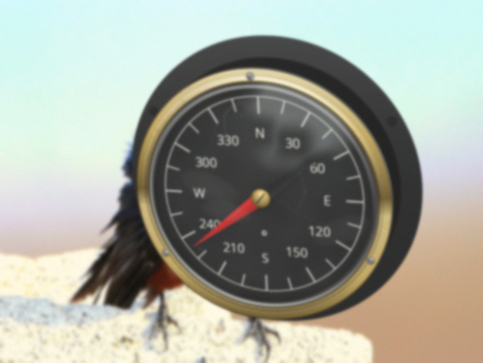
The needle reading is 232.5 °
